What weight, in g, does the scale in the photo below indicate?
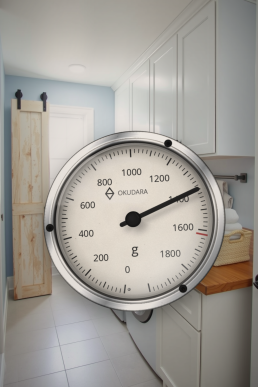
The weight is 1400 g
